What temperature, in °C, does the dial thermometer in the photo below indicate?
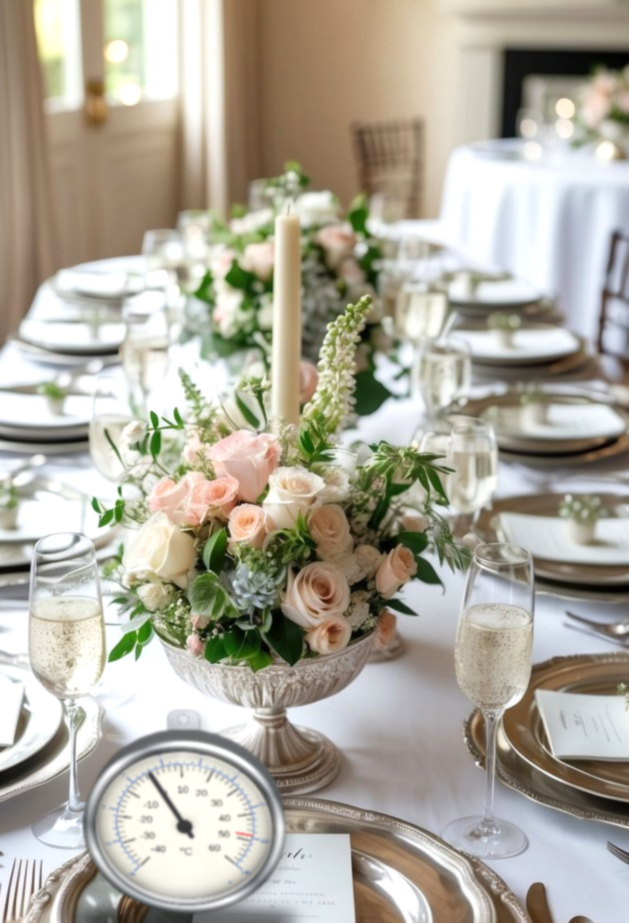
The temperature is 0 °C
